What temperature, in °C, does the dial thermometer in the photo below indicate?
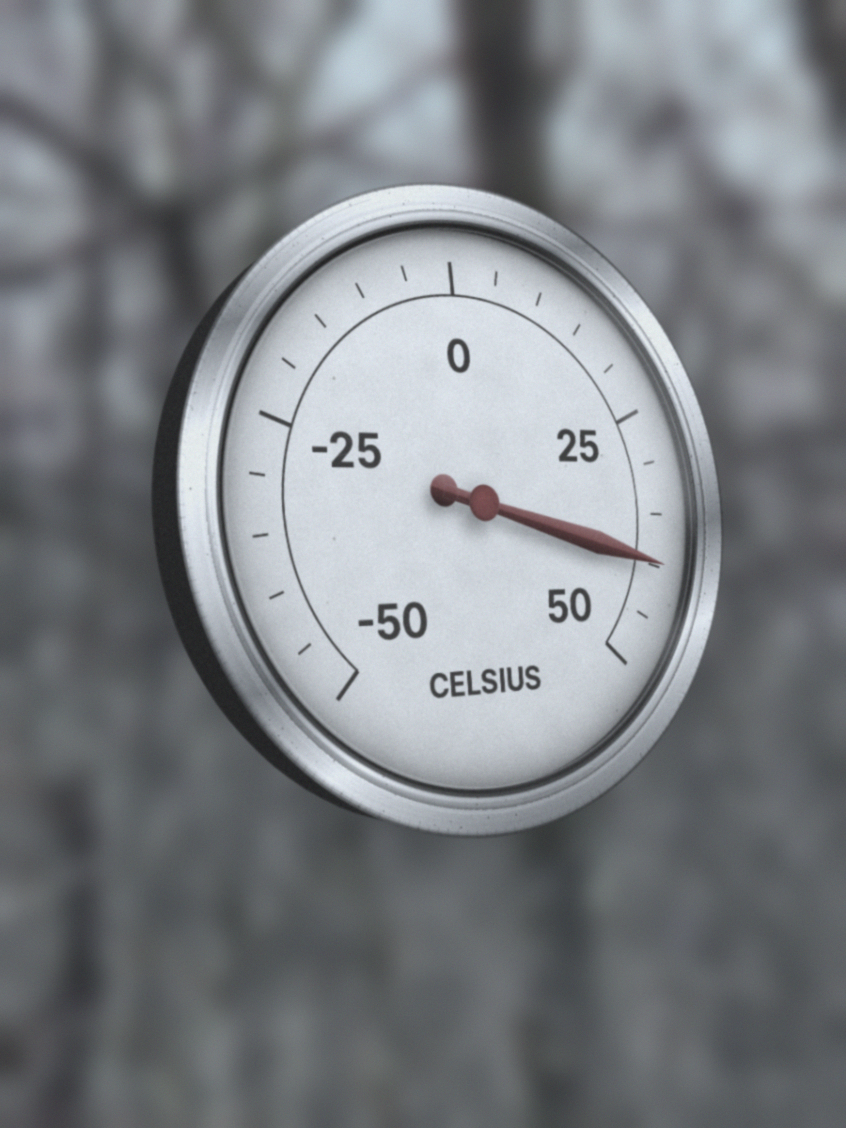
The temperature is 40 °C
